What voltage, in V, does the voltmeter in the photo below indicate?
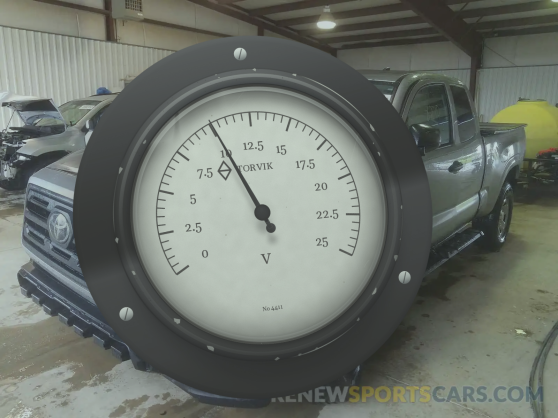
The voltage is 10 V
